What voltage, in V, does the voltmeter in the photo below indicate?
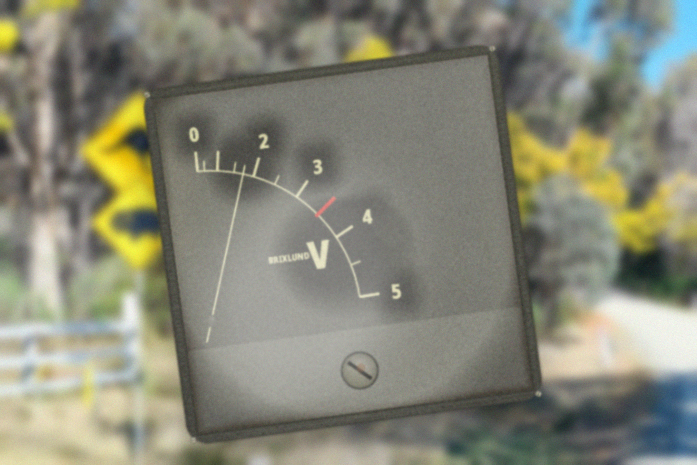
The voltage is 1.75 V
